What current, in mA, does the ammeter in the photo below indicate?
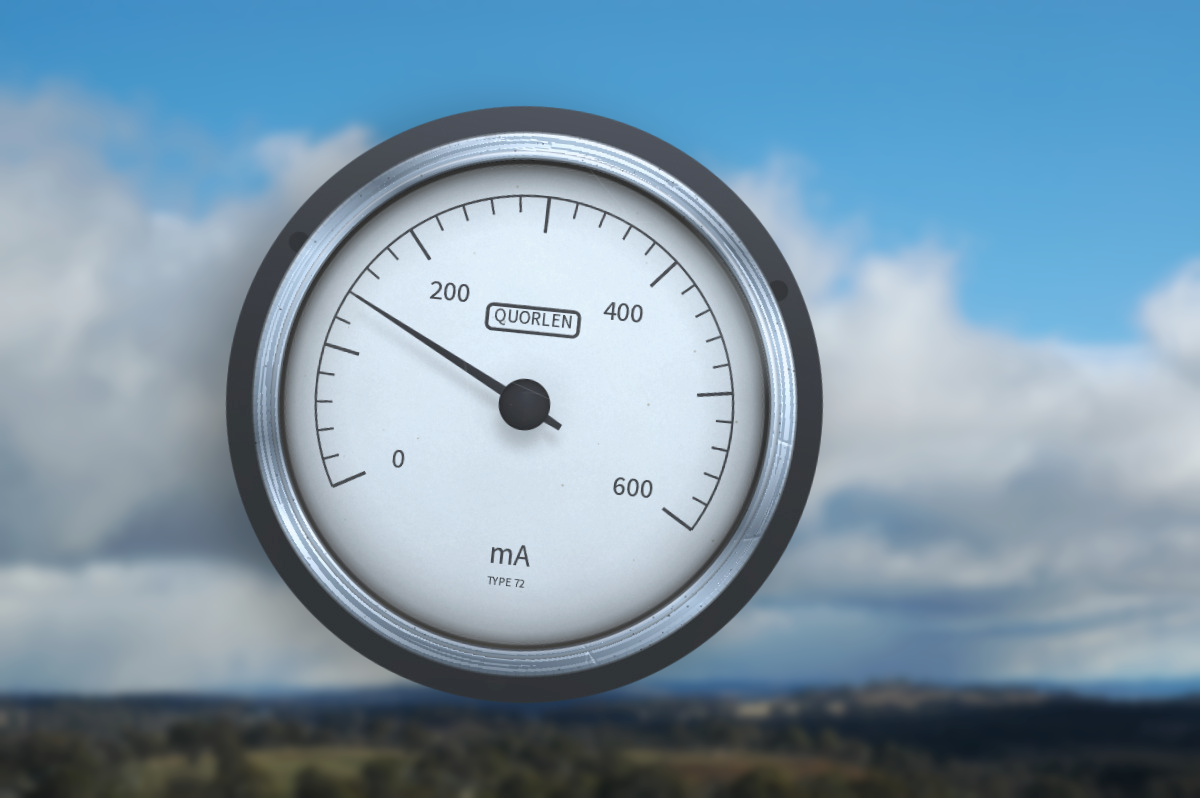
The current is 140 mA
